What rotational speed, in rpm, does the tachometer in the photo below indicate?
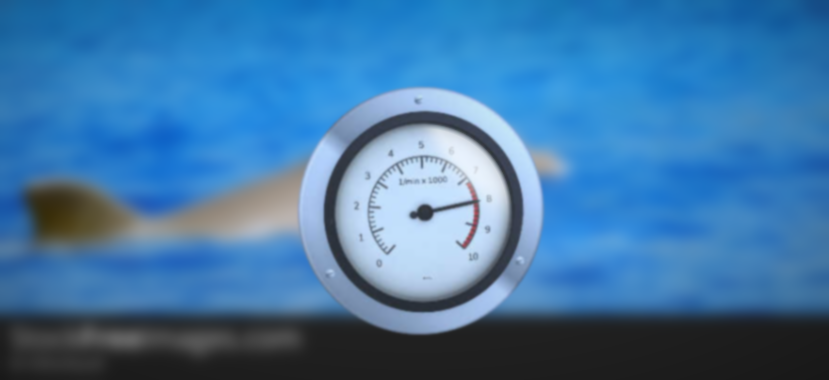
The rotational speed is 8000 rpm
